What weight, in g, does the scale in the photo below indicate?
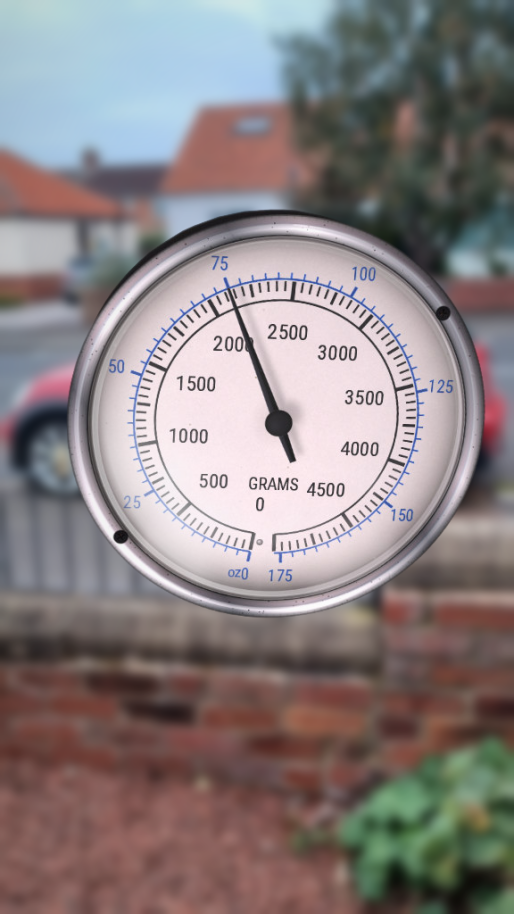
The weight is 2125 g
